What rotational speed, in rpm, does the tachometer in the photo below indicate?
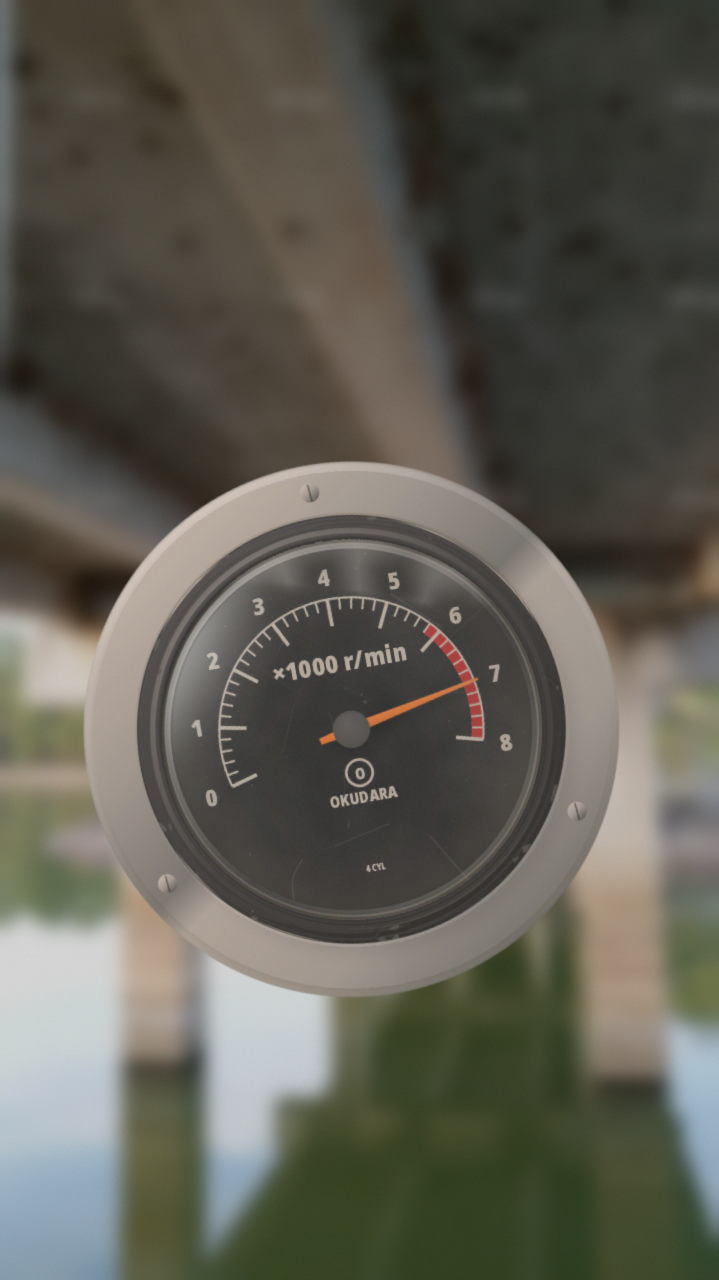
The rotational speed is 7000 rpm
